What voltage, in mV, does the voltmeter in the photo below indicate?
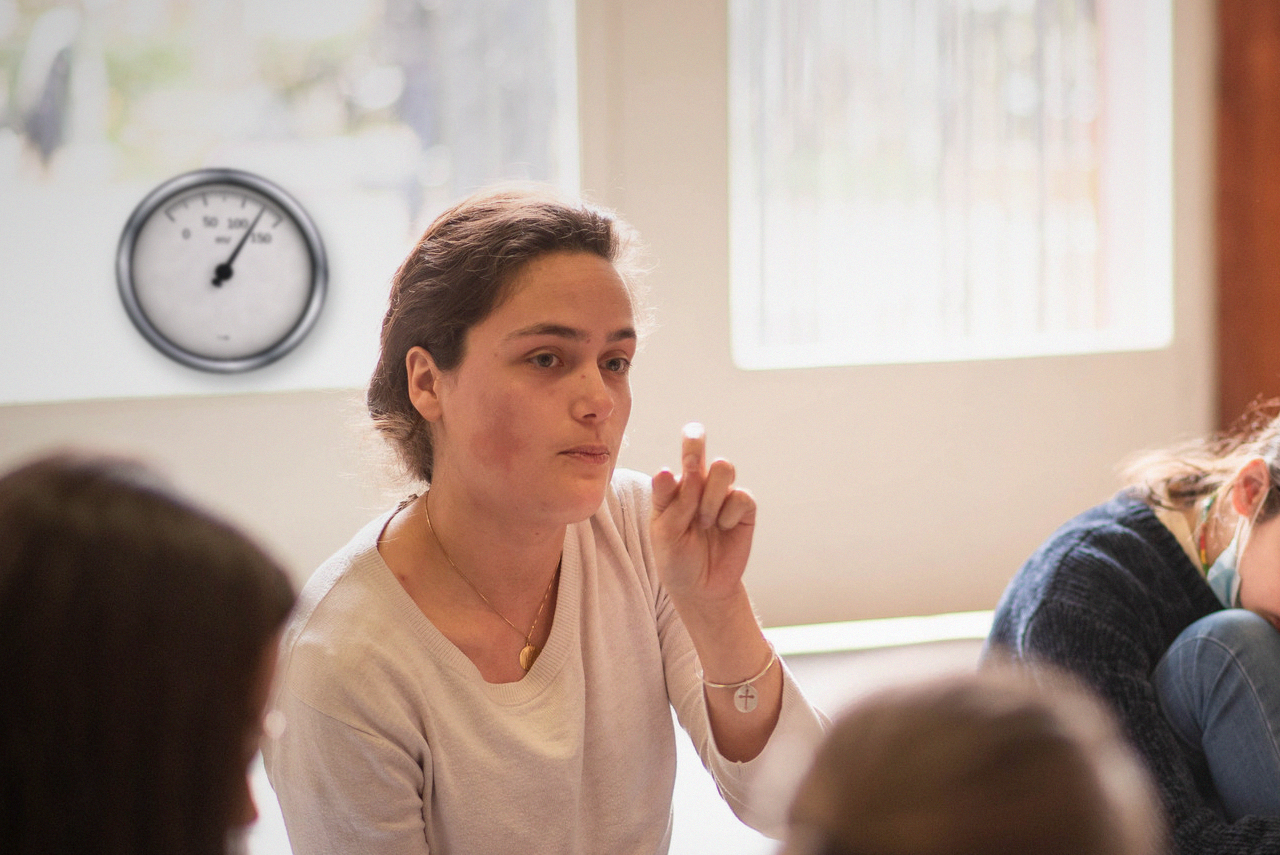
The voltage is 125 mV
